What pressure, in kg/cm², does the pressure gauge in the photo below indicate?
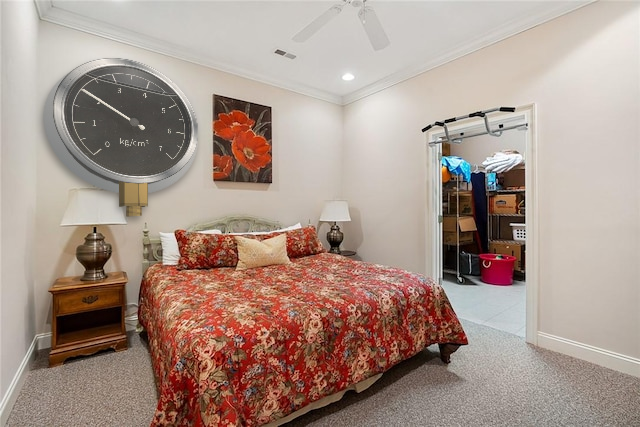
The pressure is 2 kg/cm²
